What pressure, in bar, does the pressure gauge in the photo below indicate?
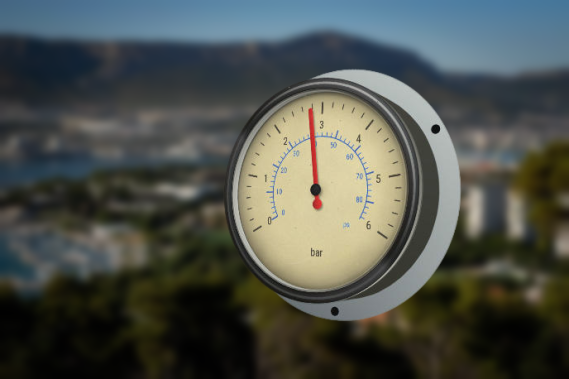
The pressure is 2.8 bar
